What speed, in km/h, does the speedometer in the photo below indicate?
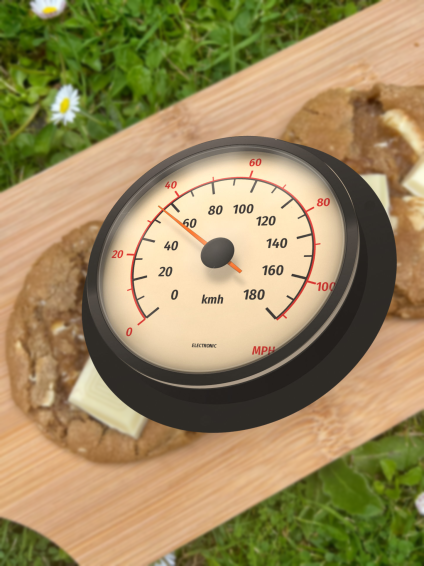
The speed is 55 km/h
